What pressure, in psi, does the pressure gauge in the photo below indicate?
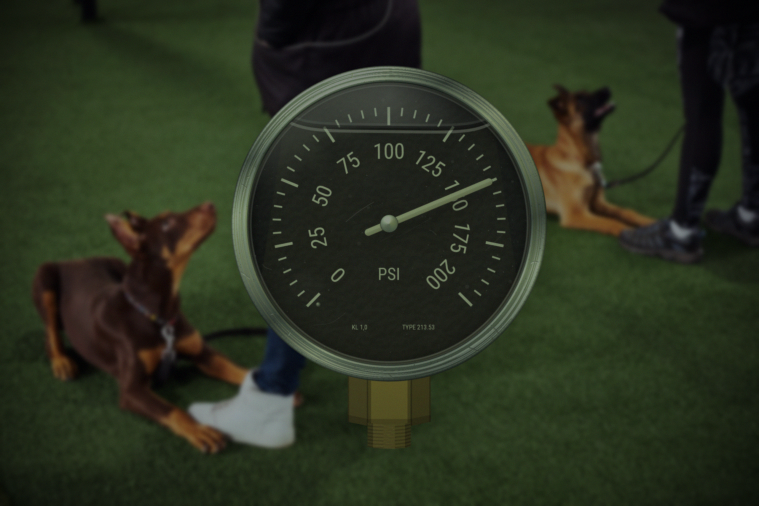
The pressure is 150 psi
